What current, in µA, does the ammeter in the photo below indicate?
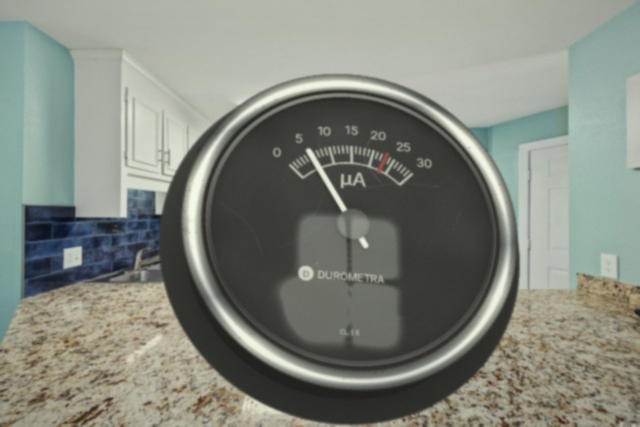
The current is 5 µA
